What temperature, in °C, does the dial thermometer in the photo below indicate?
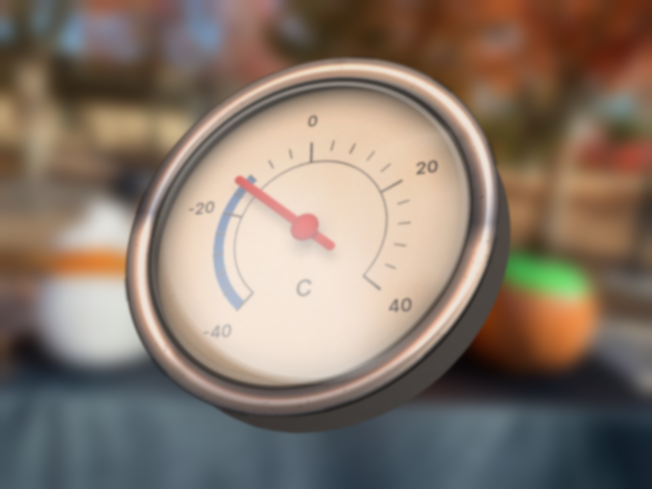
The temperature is -14 °C
